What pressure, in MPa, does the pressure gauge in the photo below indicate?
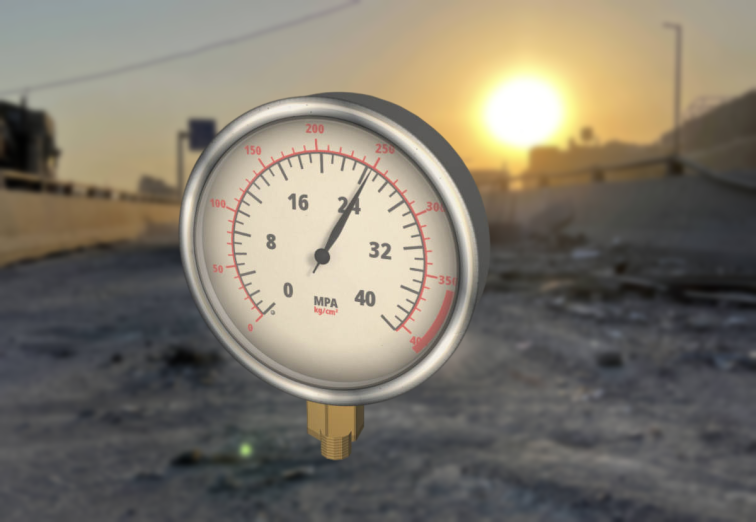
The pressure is 24.5 MPa
